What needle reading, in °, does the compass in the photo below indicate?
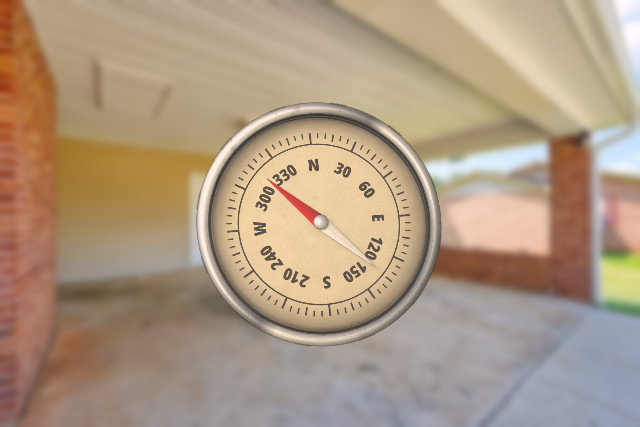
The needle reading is 315 °
